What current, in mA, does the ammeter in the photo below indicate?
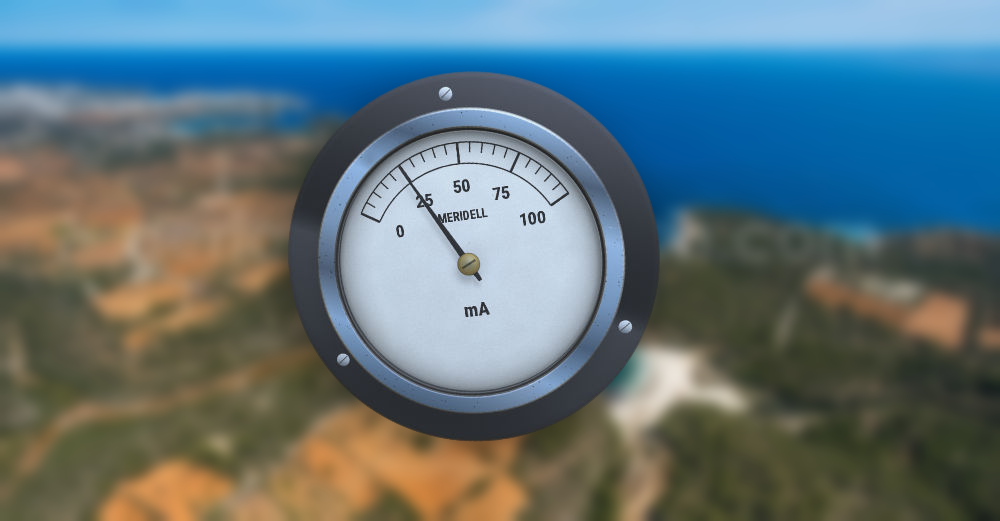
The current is 25 mA
